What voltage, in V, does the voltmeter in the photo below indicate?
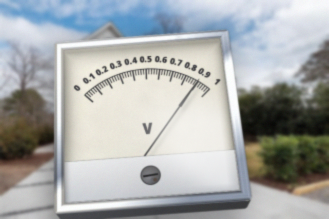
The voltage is 0.9 V
